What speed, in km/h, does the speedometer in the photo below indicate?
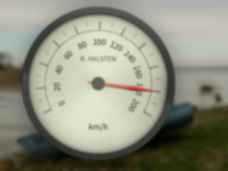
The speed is 180 km/h
